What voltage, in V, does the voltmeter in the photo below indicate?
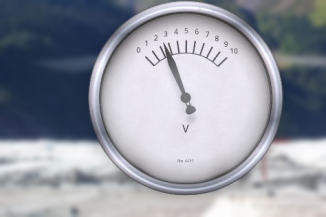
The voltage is 2.5 V
